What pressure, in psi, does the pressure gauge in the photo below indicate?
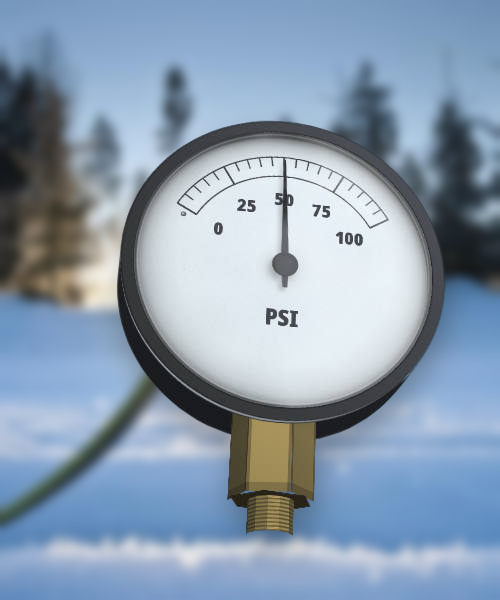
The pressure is 50 psi
